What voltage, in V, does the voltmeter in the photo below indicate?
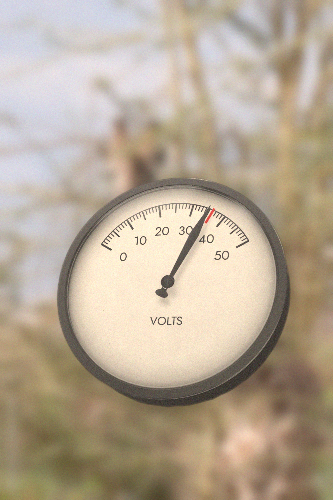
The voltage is 35 V
